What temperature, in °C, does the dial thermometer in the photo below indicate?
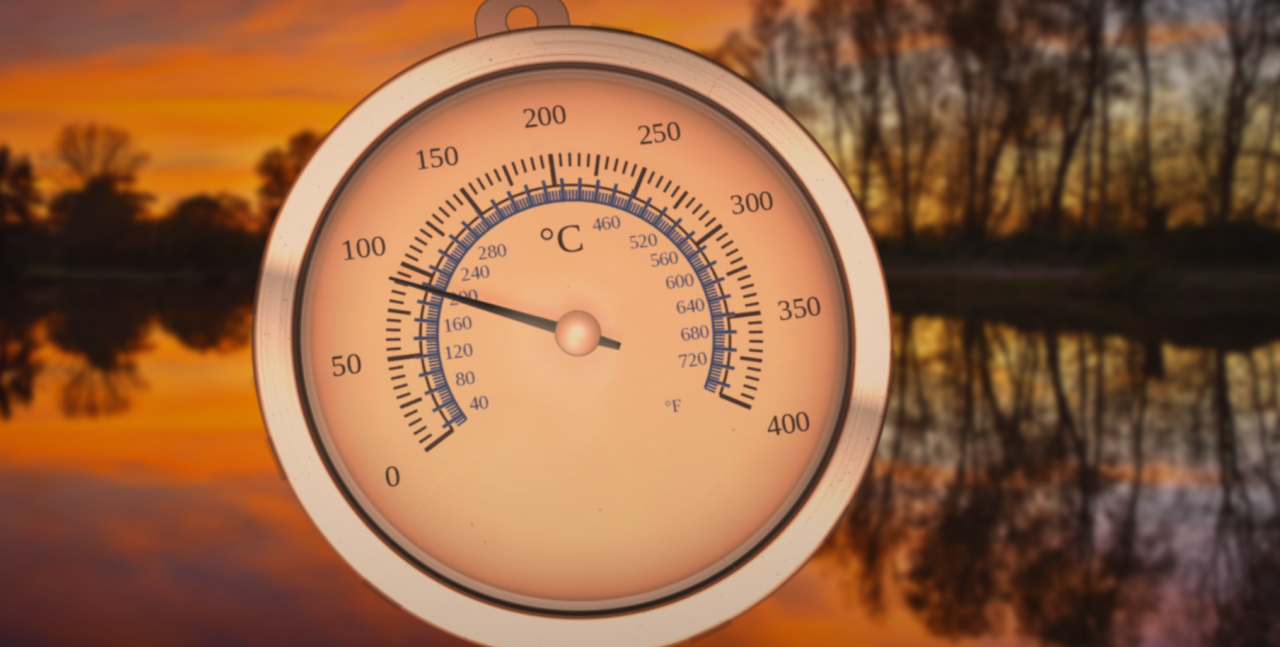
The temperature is 90 °C
